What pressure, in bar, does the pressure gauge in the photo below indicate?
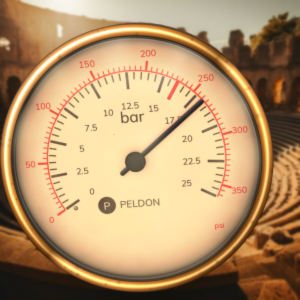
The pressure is 18 bar
